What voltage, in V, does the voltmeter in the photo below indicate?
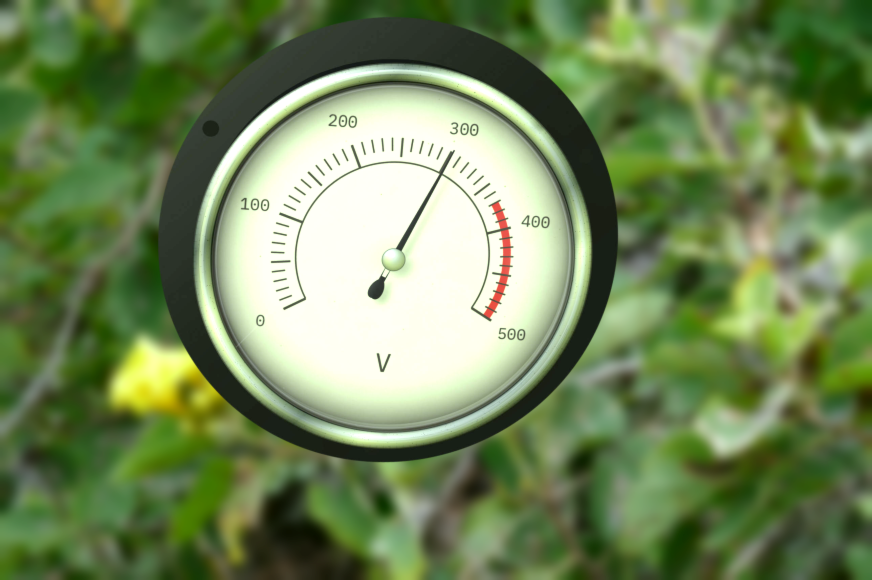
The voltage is 300 V
